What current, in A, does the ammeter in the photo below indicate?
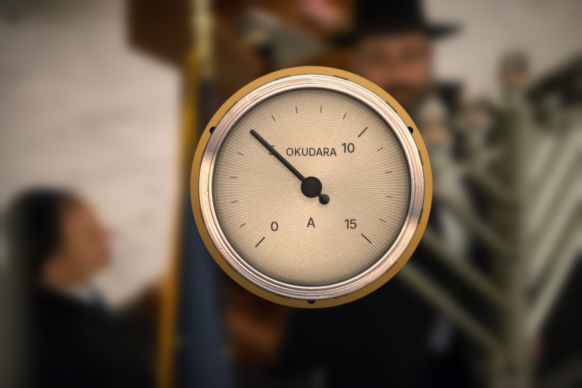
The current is 5 A
